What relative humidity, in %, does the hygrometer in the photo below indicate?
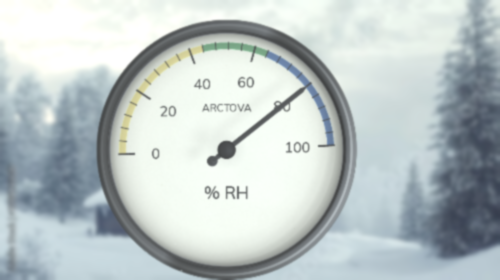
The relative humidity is 80 %
